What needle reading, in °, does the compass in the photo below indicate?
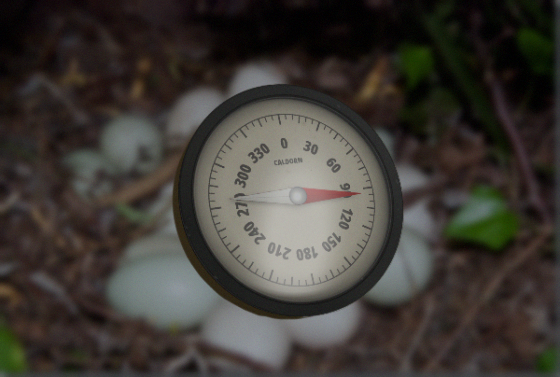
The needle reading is 95 °
